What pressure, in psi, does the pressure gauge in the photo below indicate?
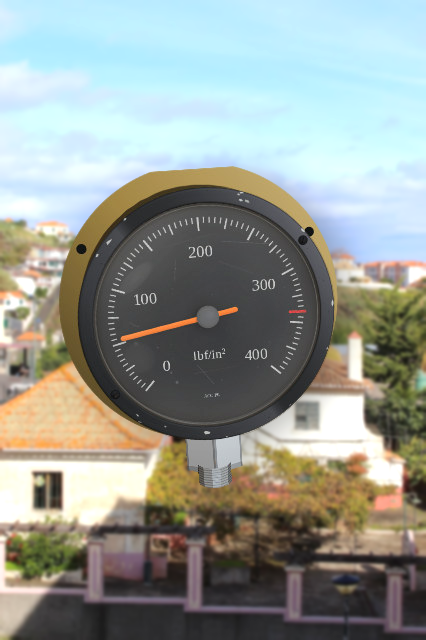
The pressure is 55 psi
